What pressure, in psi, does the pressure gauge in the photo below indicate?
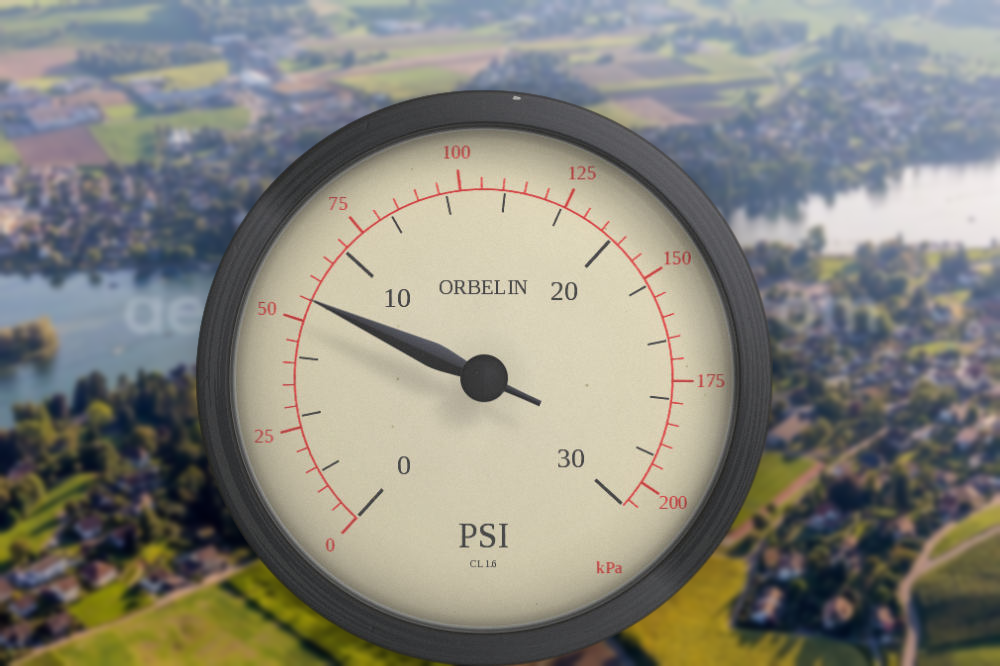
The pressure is 8 psi
